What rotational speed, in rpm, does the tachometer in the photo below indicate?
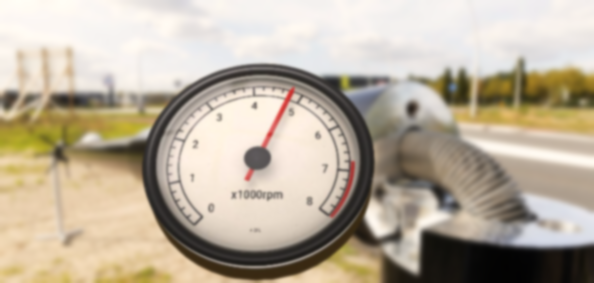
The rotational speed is 4800 rpm
